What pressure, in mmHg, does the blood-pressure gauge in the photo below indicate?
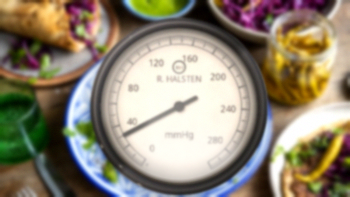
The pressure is 30 mmHg
